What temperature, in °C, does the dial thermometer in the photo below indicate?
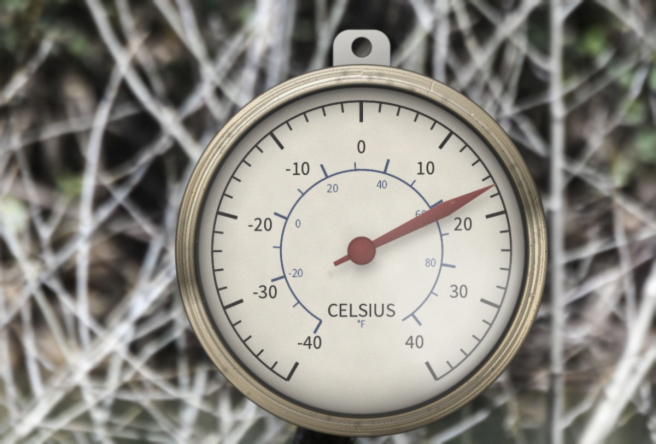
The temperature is 17 °C
